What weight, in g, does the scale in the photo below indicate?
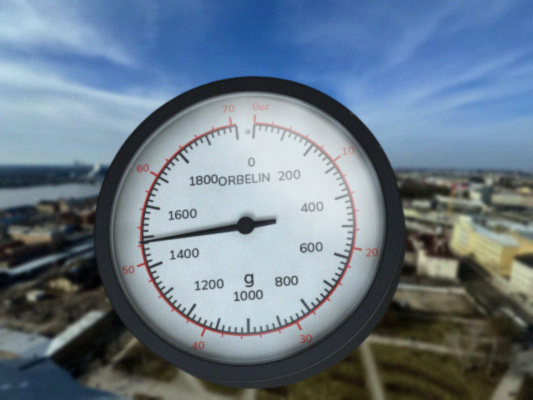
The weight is 1480 g
